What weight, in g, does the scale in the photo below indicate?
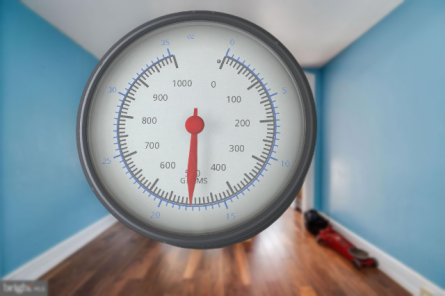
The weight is 500 g
